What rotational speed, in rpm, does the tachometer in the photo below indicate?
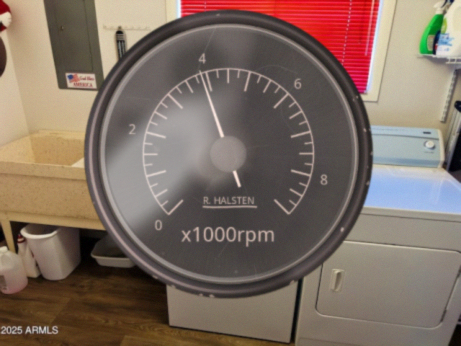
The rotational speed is 3875 rpm
